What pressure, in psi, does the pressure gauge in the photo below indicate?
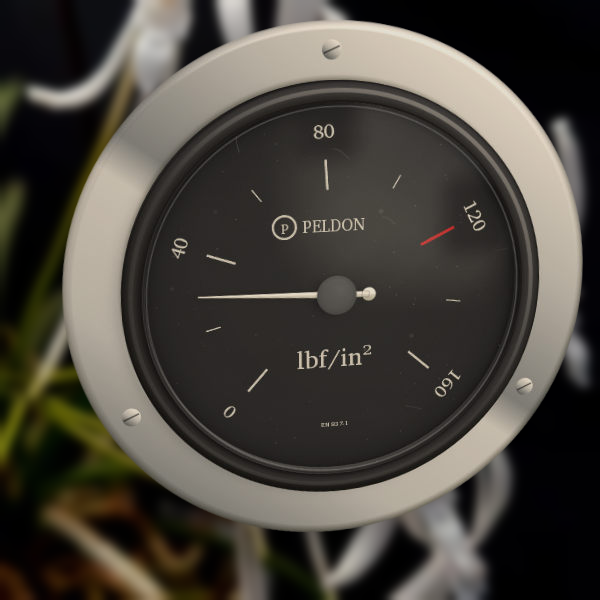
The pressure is 30 psi
